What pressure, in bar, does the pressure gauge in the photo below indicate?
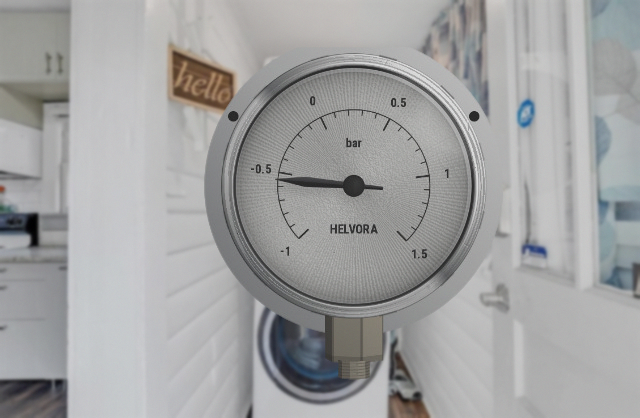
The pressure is -0.55 bar
